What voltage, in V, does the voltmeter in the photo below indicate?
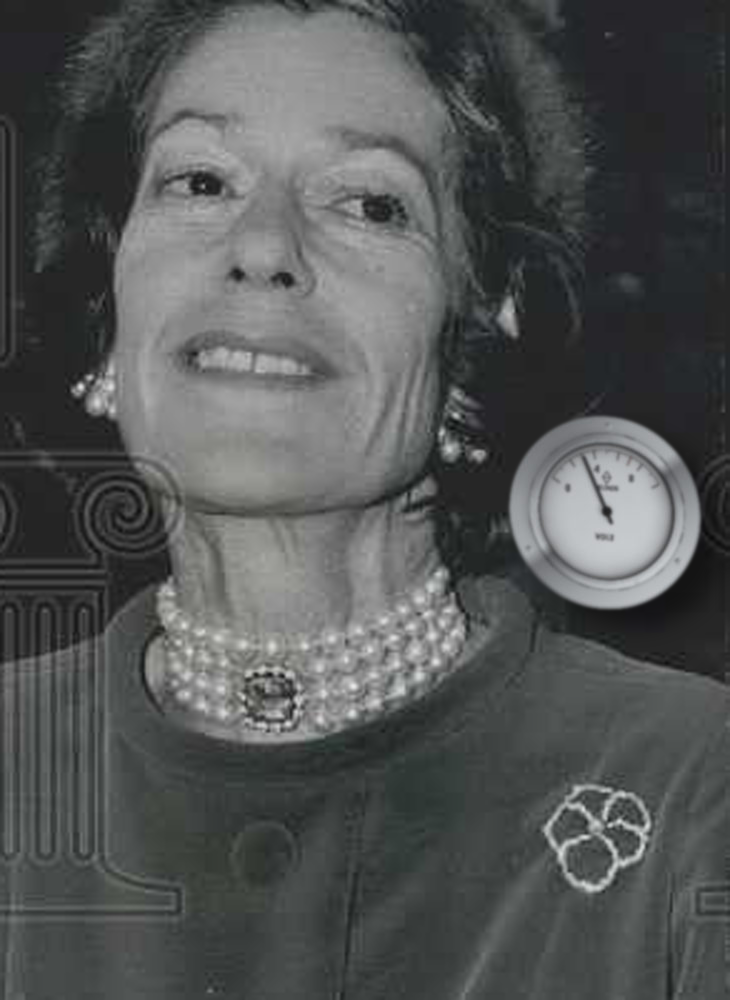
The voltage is 3 V
